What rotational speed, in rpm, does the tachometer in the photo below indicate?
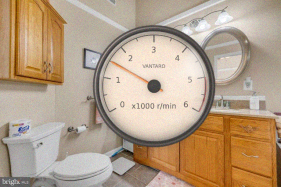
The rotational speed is 1500 rpm
